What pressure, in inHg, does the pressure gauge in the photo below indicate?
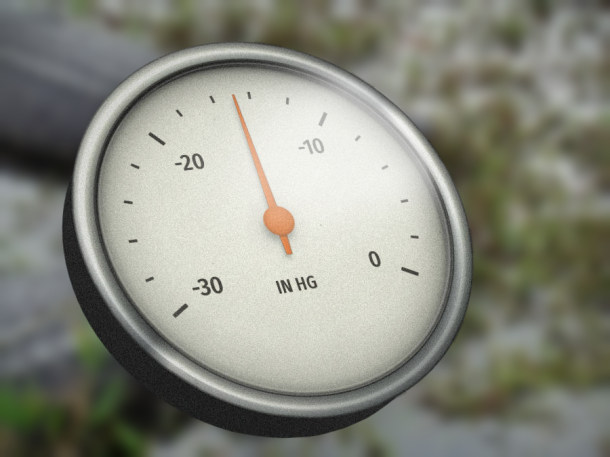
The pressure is -15 inHg
